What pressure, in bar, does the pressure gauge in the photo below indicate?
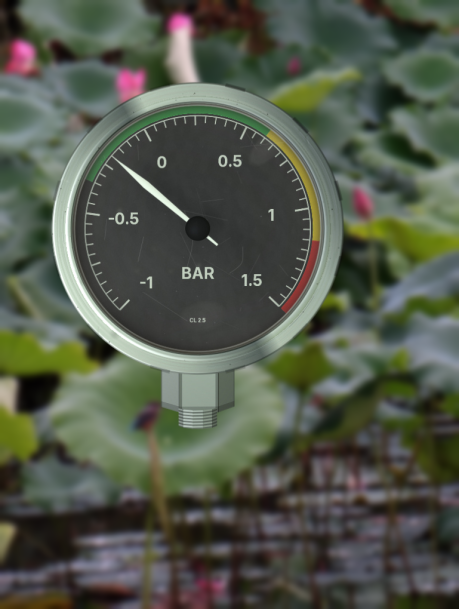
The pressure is -0.2 bar
